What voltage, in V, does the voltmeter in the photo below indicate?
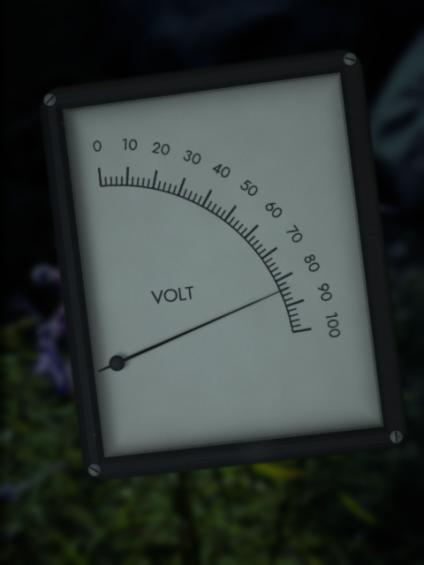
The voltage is 84 V
